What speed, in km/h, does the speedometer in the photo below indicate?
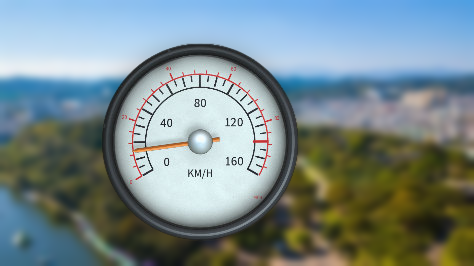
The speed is 15 km/h
